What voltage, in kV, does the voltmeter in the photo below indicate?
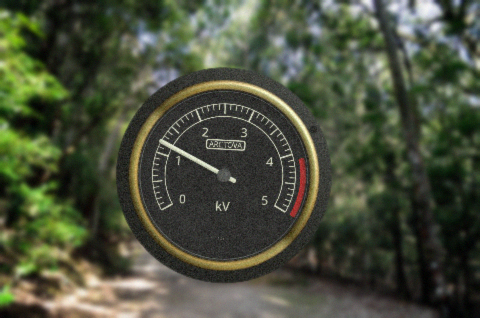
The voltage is 1.2 kV
